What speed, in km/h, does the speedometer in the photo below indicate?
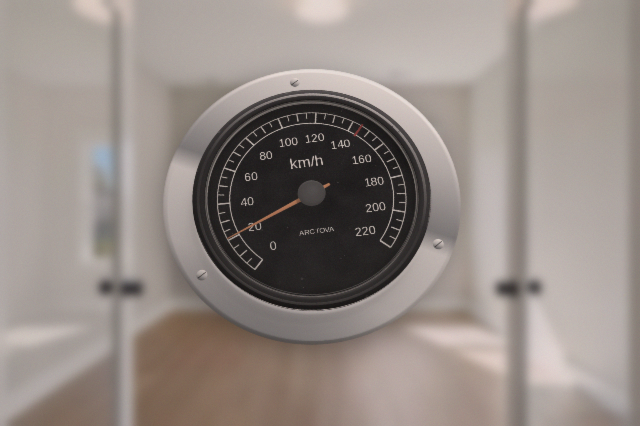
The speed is 20 km/h
